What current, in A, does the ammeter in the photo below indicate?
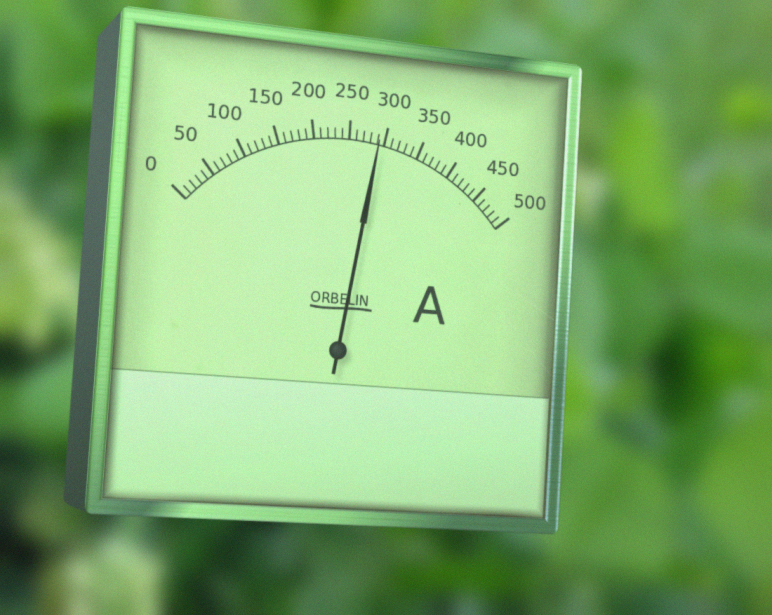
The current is 290 A
